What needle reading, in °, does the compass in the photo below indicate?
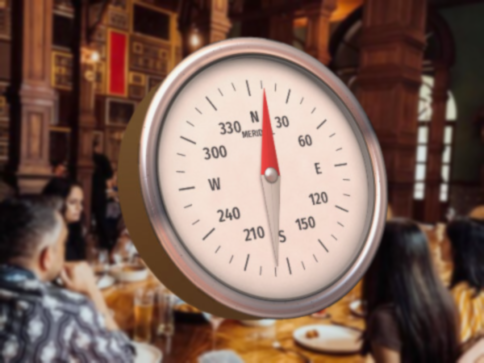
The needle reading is 10 °
